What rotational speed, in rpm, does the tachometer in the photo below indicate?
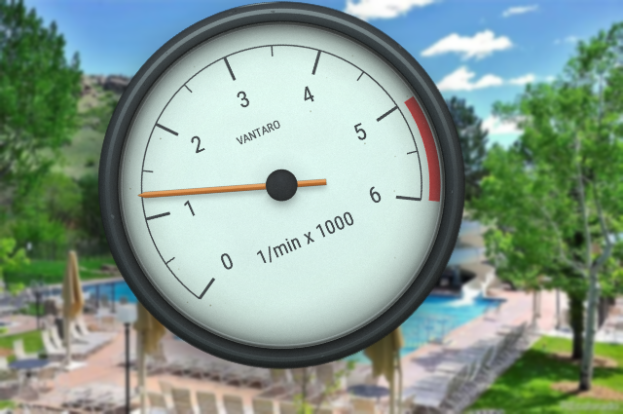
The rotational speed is 1250 rpm
